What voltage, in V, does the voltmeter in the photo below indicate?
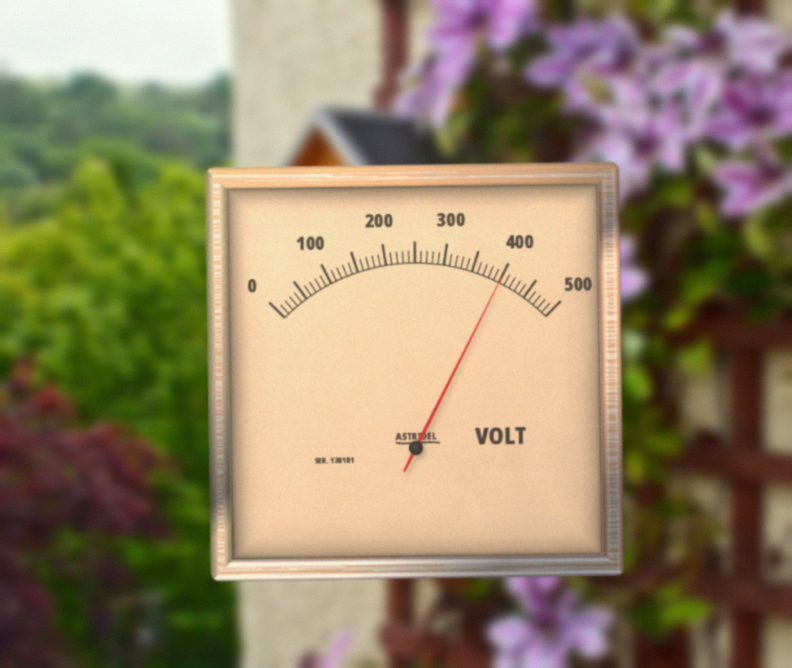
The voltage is 400 V
